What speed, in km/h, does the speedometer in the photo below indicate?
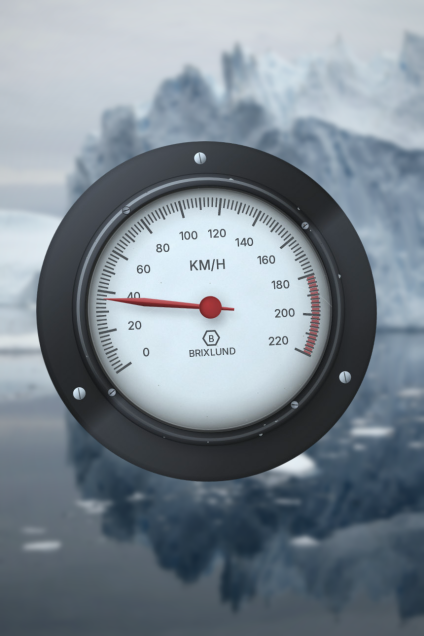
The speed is 36 km/h
